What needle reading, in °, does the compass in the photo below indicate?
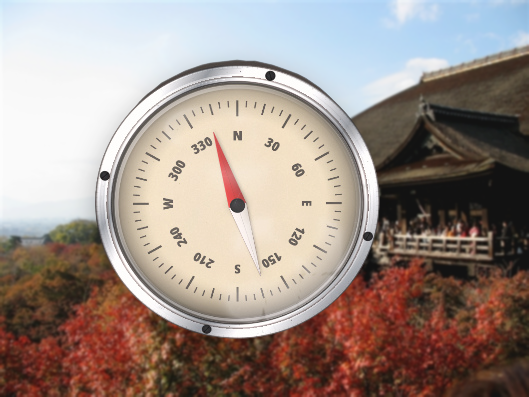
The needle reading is 342.5 °
